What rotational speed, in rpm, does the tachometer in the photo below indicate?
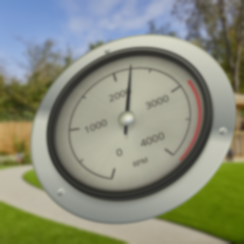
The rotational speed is 2250 rpm
